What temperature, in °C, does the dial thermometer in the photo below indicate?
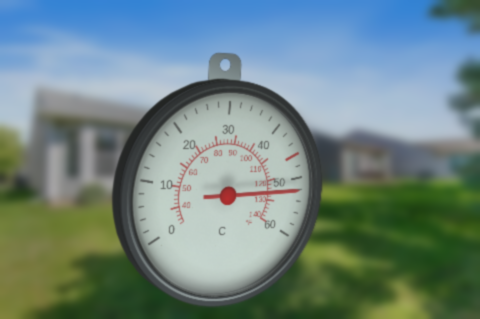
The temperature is 52 °C
